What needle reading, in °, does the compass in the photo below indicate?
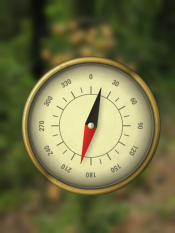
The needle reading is 195 °
